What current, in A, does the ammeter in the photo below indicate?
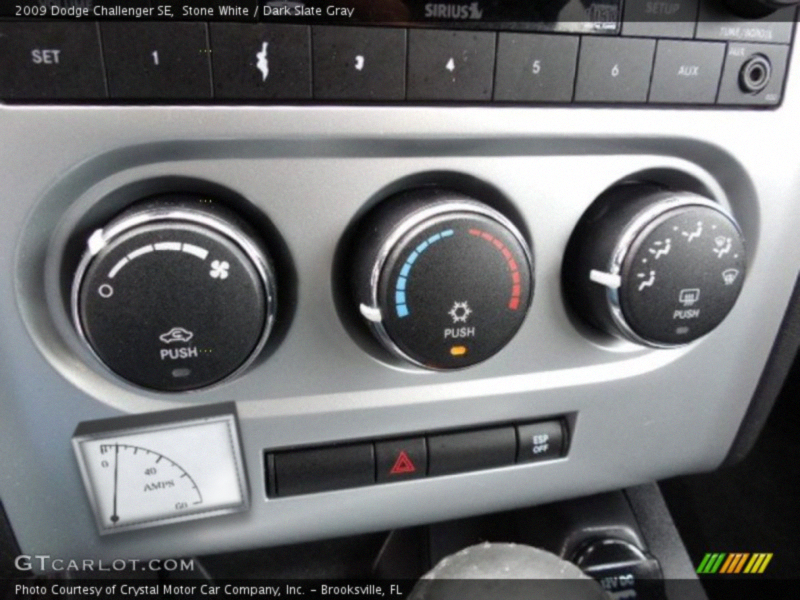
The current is 20 A
